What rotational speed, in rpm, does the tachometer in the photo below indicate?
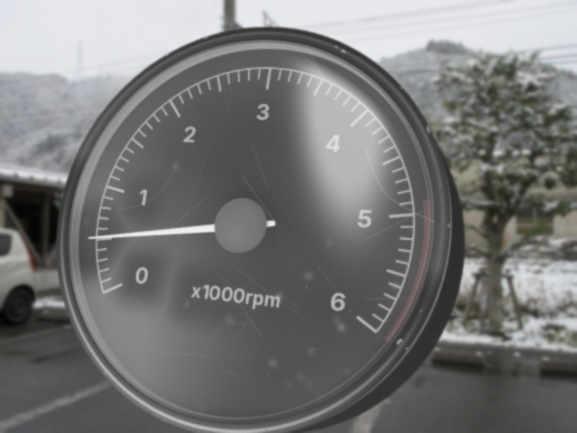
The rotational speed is 500 rpm
